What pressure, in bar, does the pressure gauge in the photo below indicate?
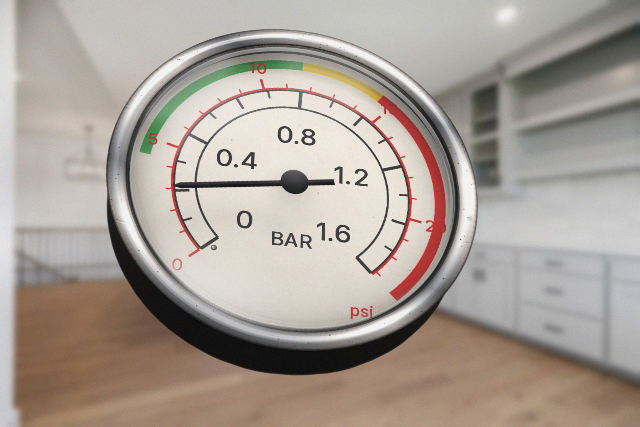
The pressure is 0.2 bar
